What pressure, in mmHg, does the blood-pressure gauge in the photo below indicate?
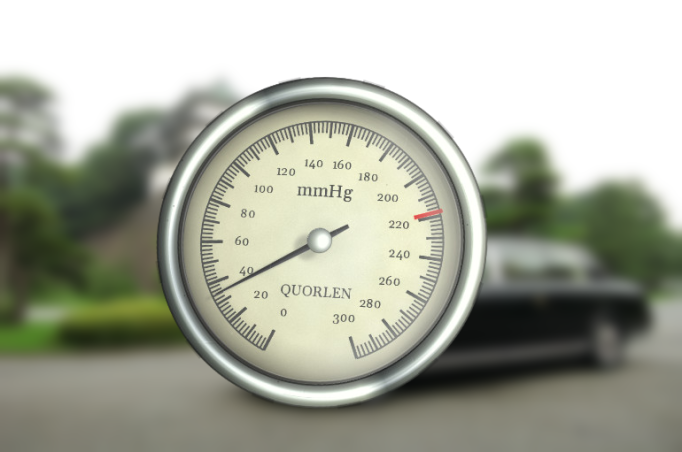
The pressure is 34 mmHg
